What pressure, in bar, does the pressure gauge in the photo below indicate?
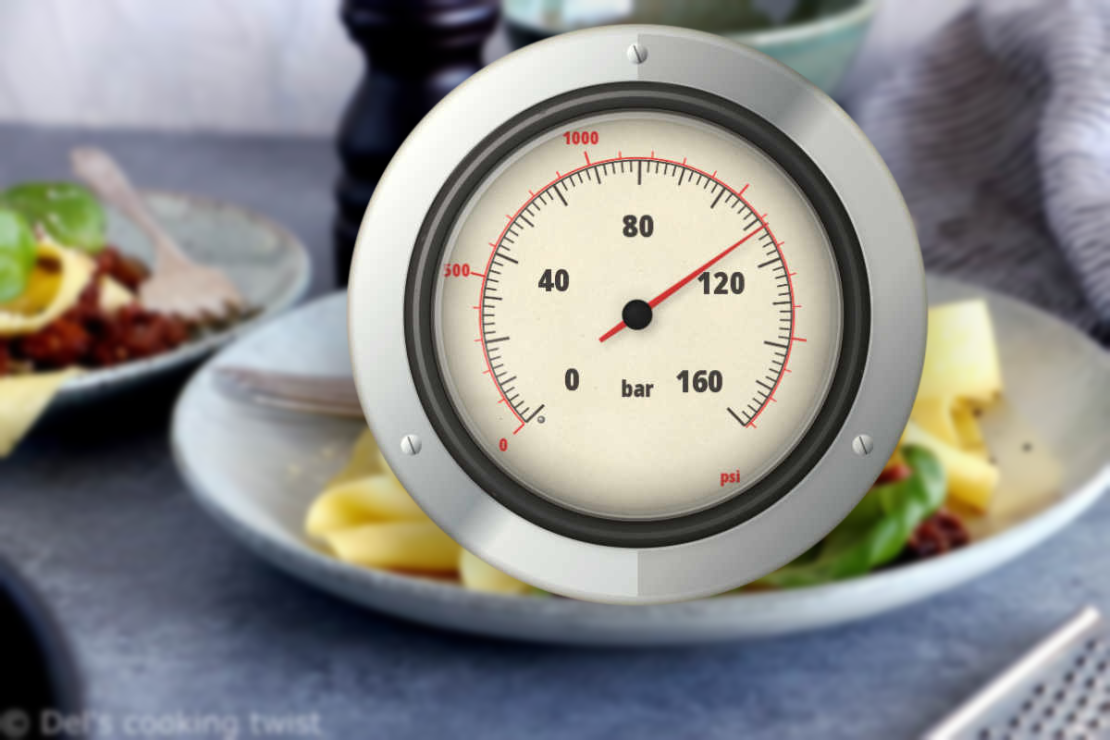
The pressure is 112 bar
